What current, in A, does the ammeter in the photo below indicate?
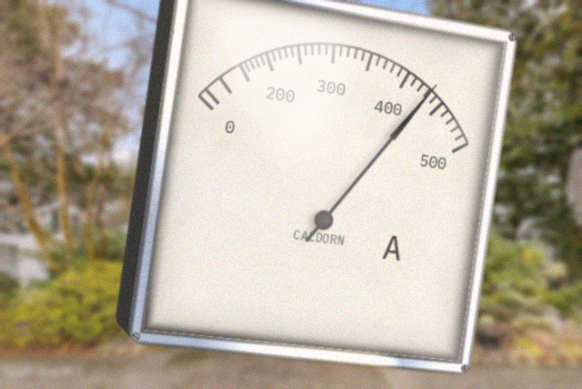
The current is 430 A
